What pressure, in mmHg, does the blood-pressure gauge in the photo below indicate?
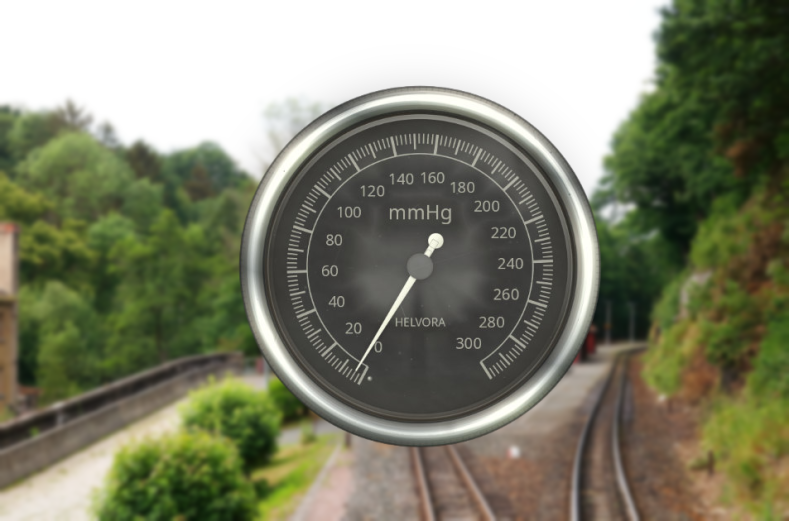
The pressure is 4 mmHg
